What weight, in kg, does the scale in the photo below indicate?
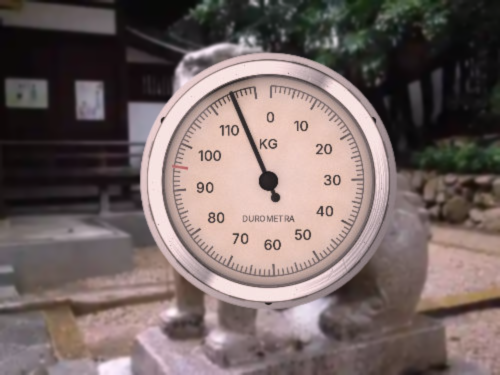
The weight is 115 kg
